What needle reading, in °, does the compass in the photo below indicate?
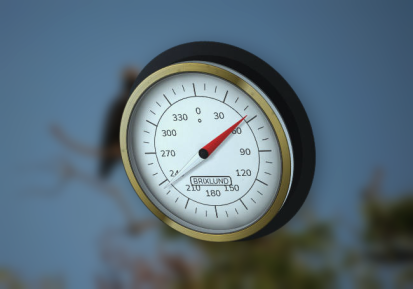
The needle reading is 55 °
